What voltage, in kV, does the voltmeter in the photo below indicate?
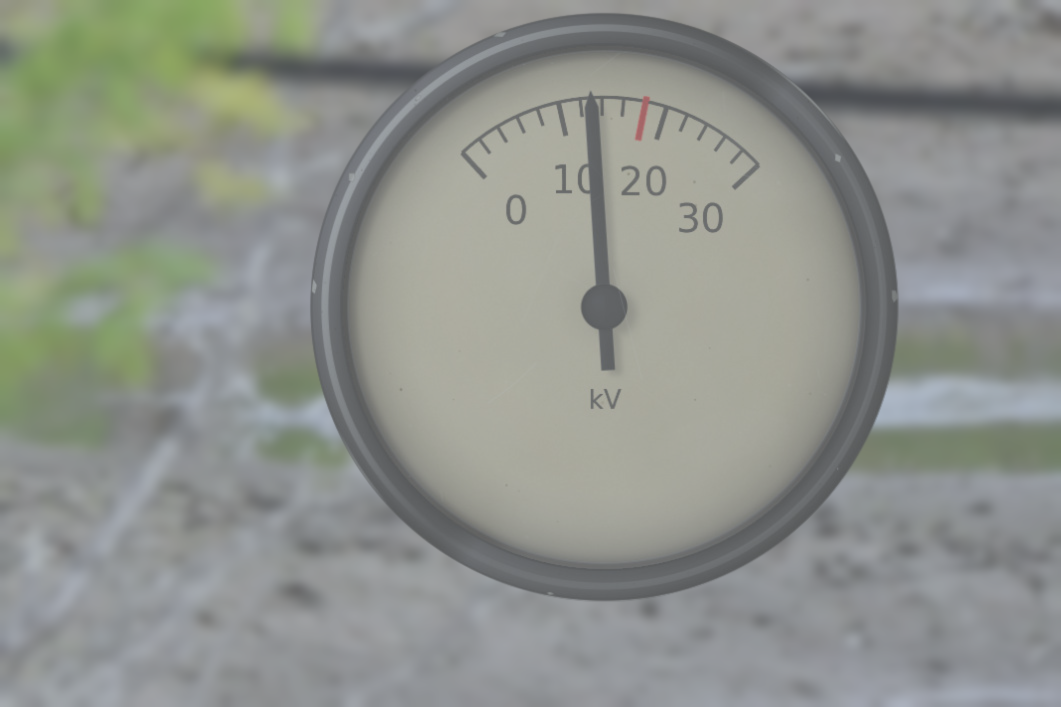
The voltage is 13 kV
